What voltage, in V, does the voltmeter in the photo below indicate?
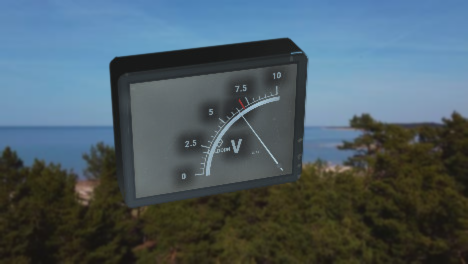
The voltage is 6.5 V
